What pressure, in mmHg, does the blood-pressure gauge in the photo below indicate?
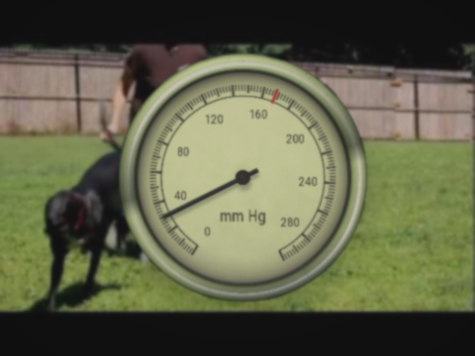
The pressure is 30 mmHg
